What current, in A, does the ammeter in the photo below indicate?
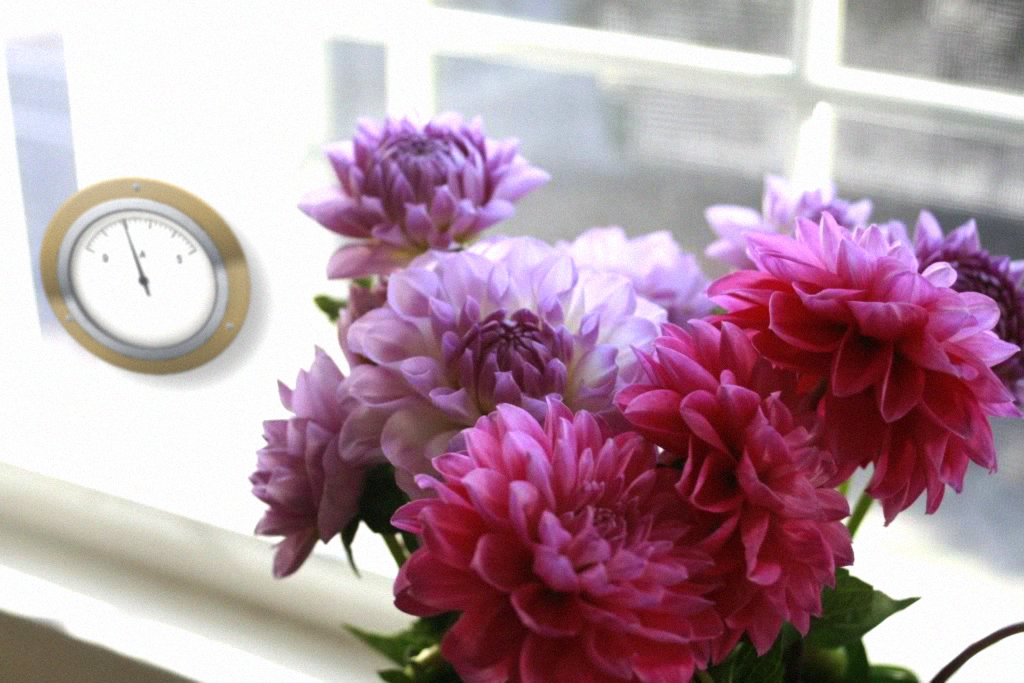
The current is 2 A
